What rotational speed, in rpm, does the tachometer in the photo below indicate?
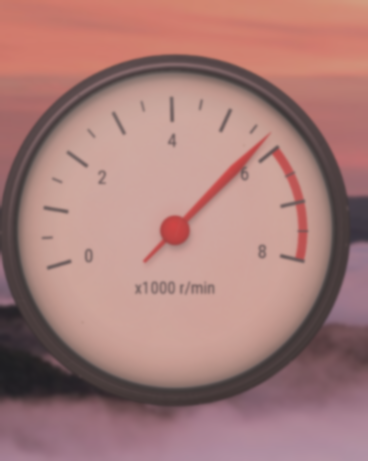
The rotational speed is 5750 rpm
